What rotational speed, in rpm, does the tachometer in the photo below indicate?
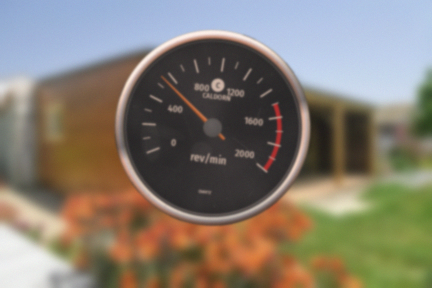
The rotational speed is 550 rpm
